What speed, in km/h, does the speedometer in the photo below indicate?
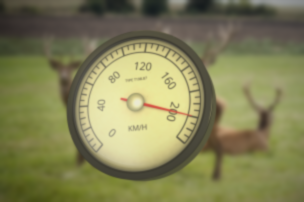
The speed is 200 km/h
